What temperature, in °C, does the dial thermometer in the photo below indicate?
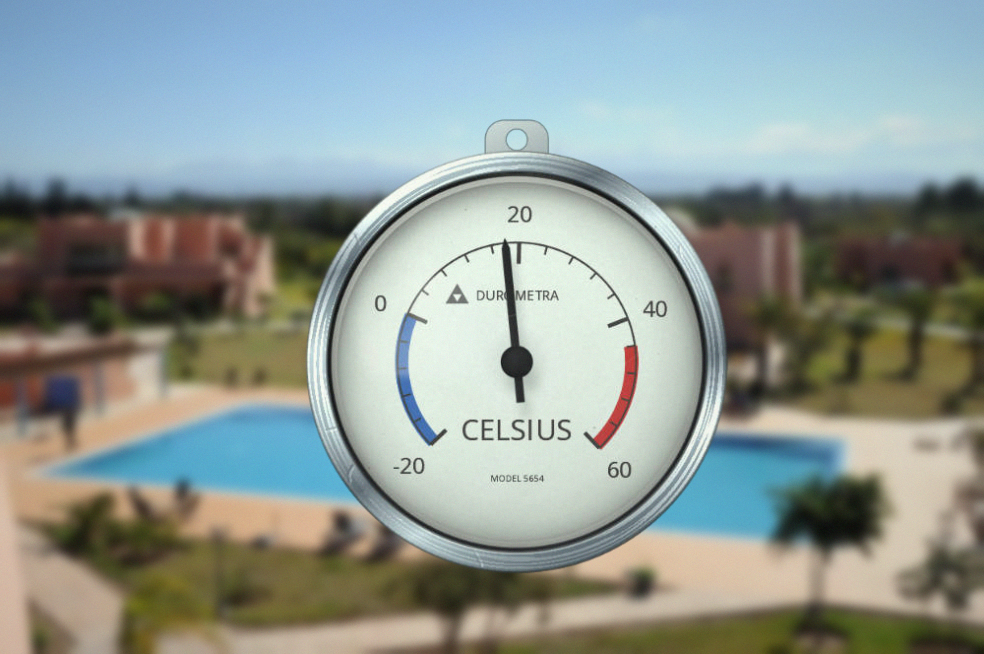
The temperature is 18 °C
